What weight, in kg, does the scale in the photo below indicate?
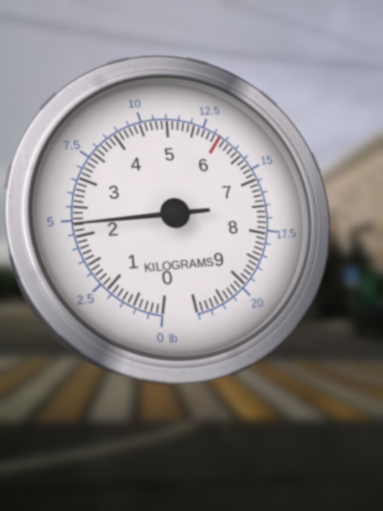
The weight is 2.2 kg
